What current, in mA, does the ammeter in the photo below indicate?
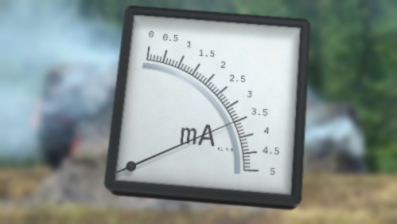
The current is 3.5 mA
